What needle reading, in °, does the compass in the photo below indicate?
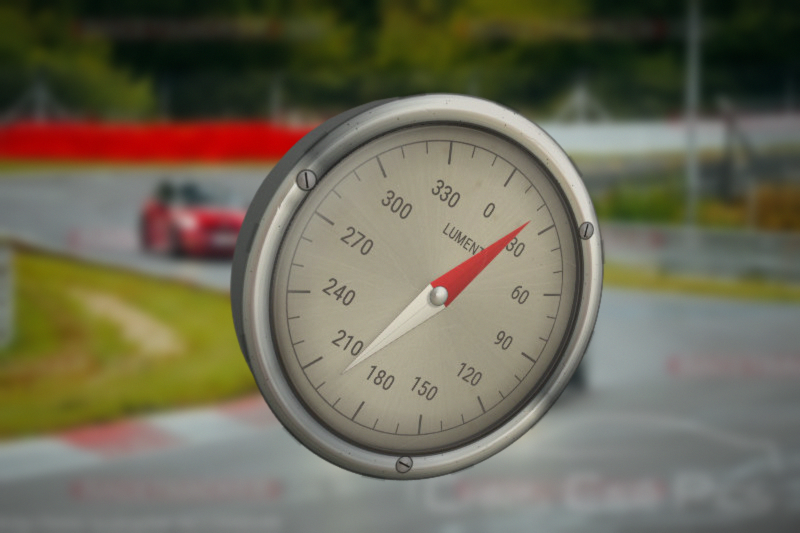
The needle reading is 20 °
